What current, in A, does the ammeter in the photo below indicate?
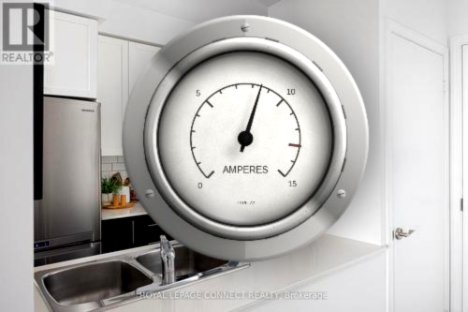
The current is 8.5 A
